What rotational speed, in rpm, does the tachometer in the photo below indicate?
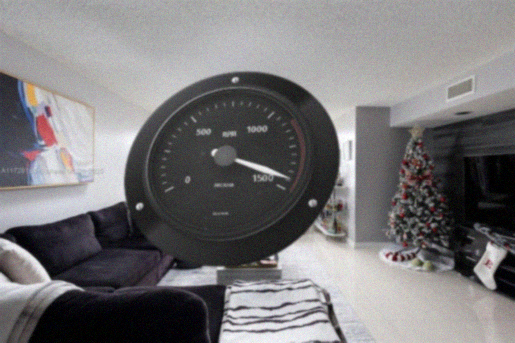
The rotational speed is 1450 rpm
